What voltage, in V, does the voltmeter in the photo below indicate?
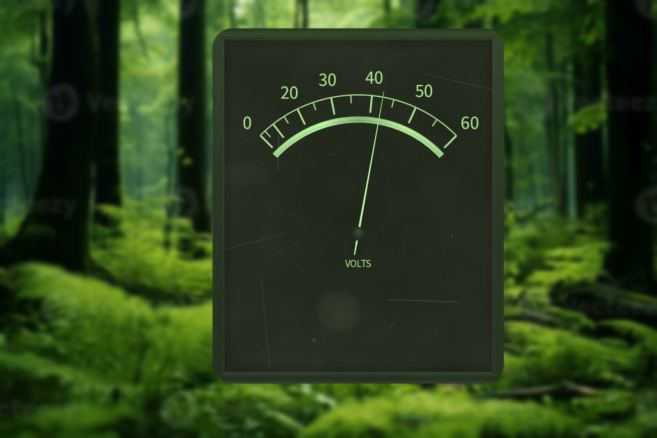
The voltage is 42.5 V
